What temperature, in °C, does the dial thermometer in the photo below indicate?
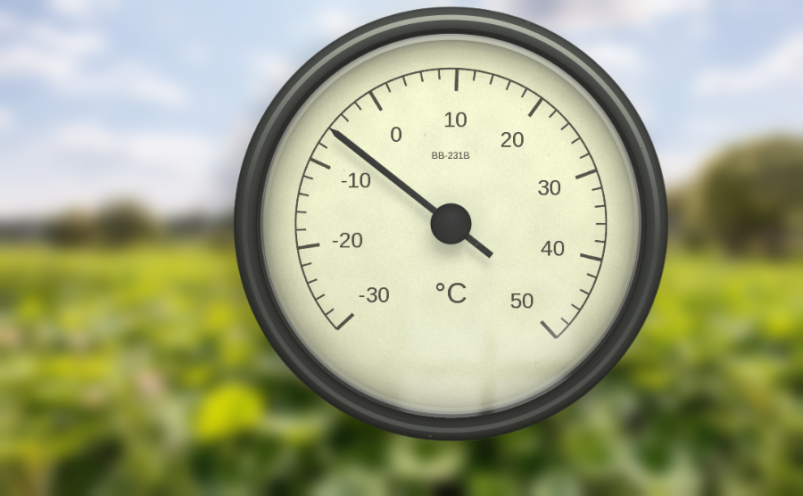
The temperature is -6 °C
